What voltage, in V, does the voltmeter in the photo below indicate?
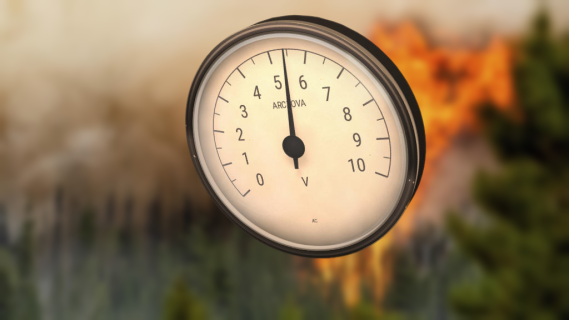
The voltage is 5.5 V
